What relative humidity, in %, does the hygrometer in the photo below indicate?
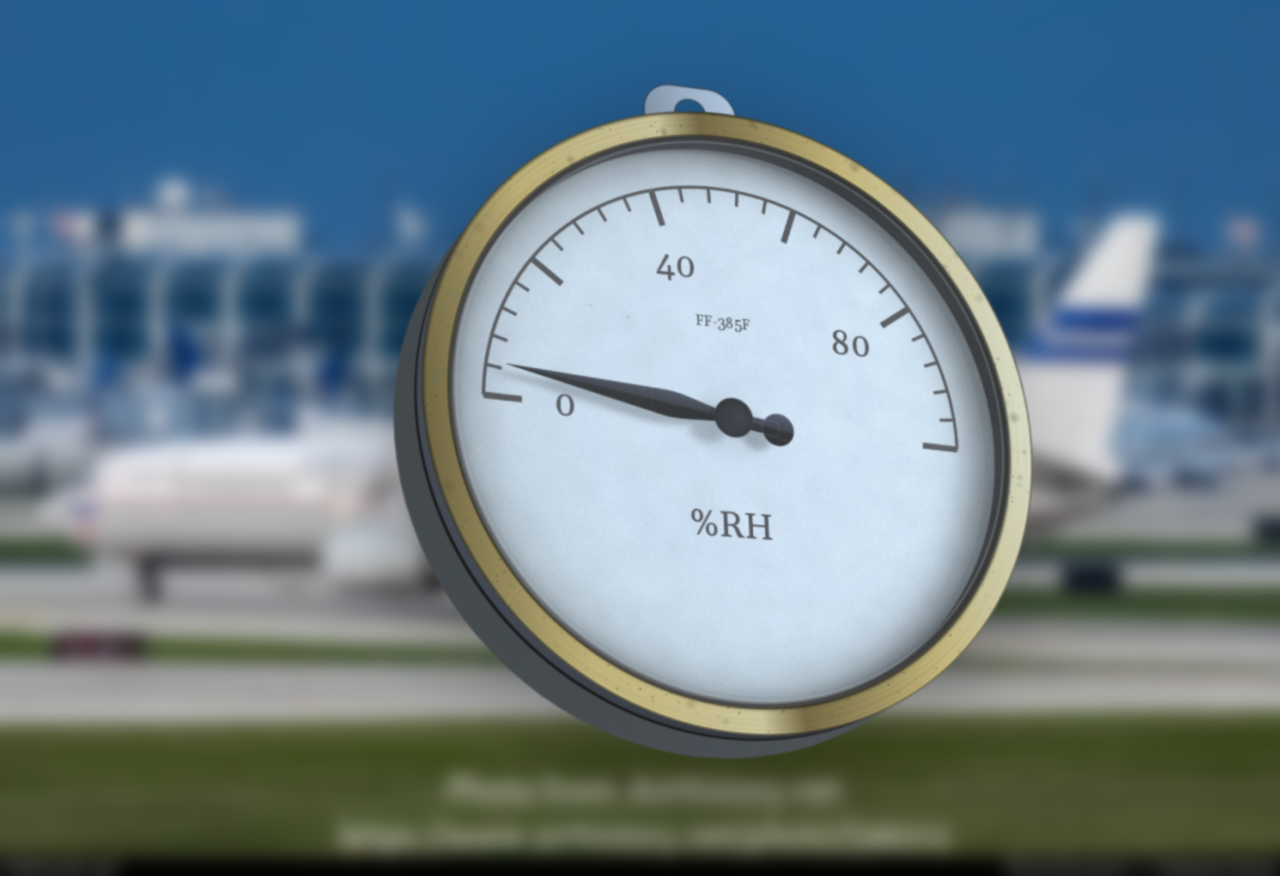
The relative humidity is 4 %
